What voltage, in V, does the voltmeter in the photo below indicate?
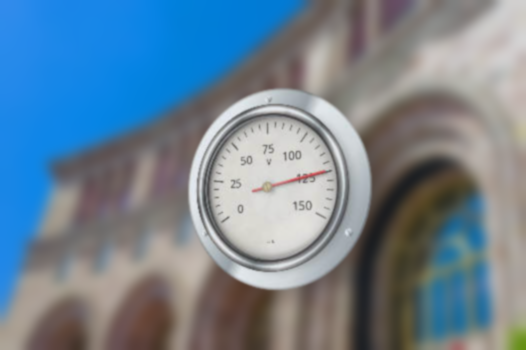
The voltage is 125 V
